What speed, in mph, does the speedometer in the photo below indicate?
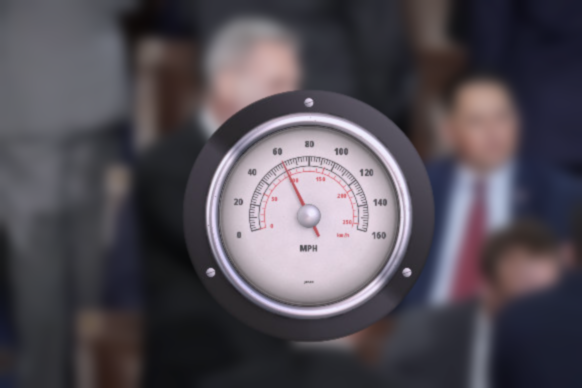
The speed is 60 mph
